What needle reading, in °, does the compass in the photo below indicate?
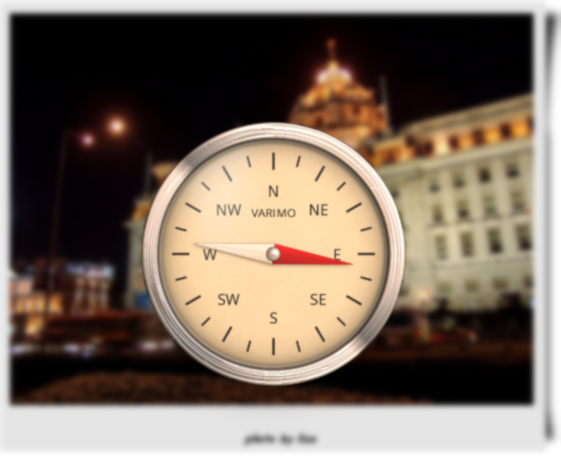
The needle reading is 97.5 °
